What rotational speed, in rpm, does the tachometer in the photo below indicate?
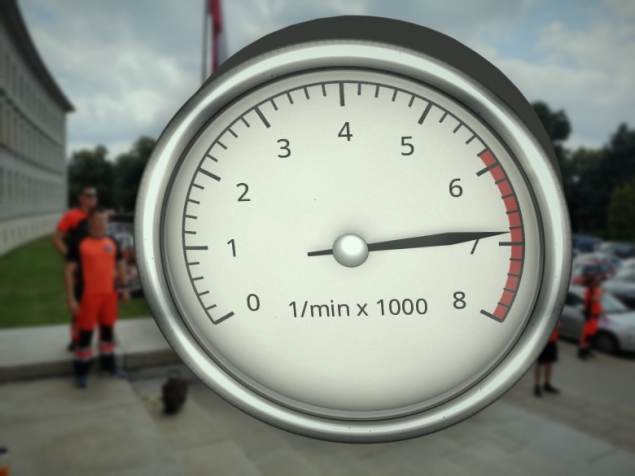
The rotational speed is 6800 rpm
